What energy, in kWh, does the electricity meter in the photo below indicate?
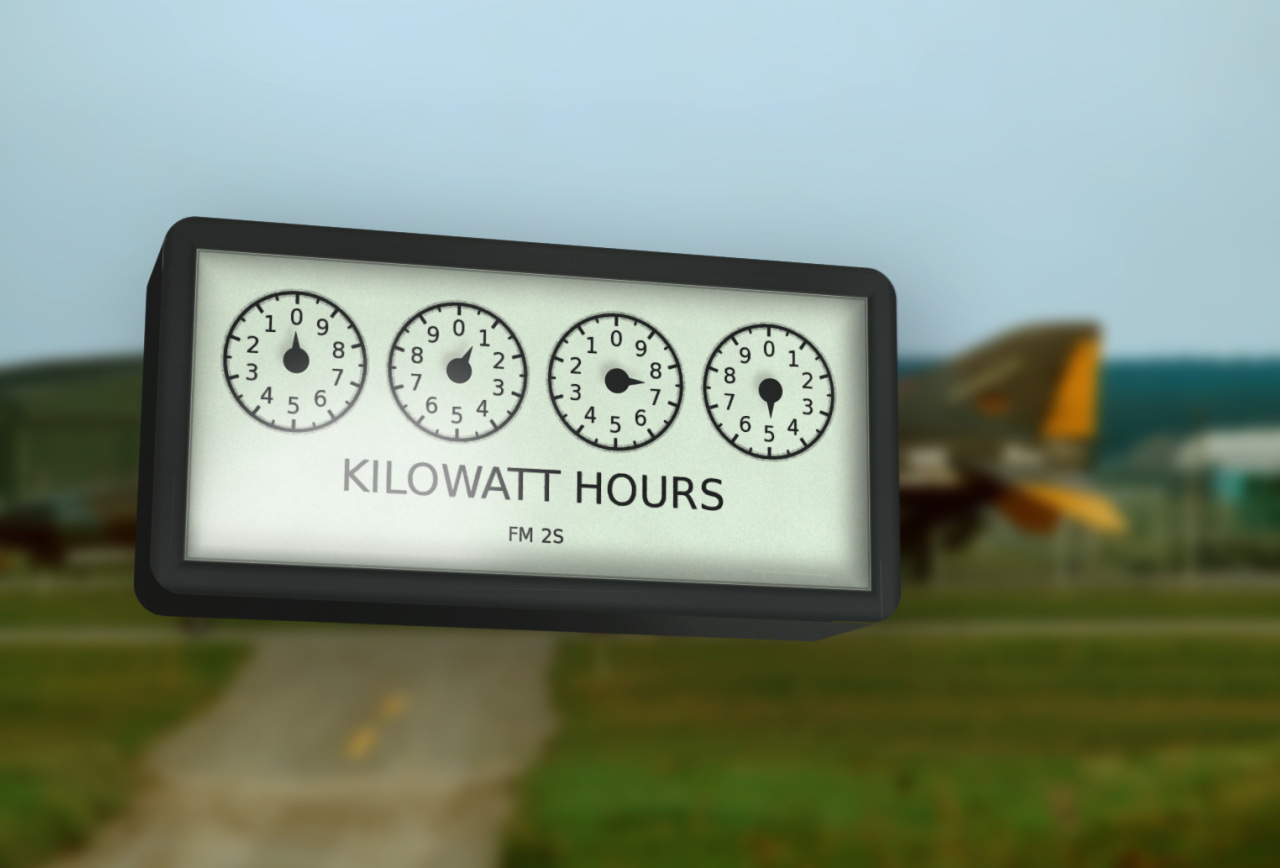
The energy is 75 kWh
